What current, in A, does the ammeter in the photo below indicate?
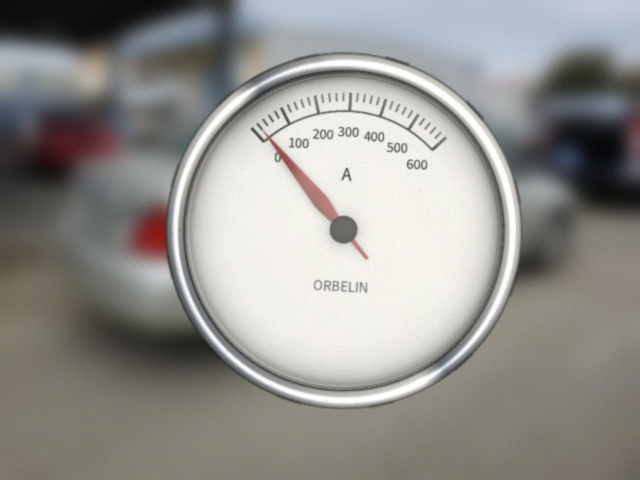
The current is 20 A
